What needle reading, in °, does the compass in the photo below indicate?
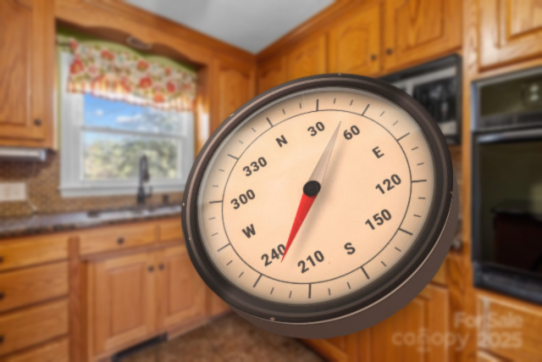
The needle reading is 230 °
